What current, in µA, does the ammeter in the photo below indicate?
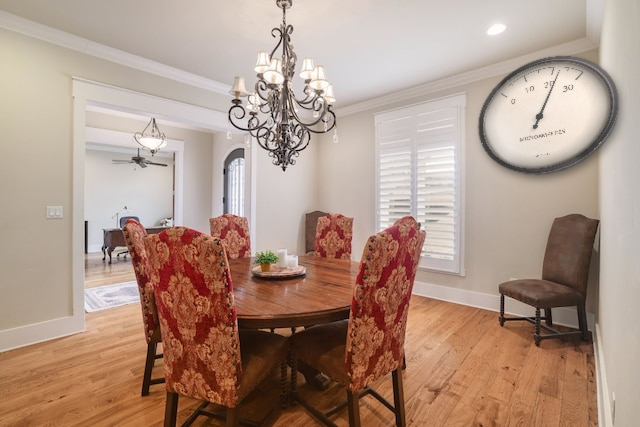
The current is 22.5 µA
